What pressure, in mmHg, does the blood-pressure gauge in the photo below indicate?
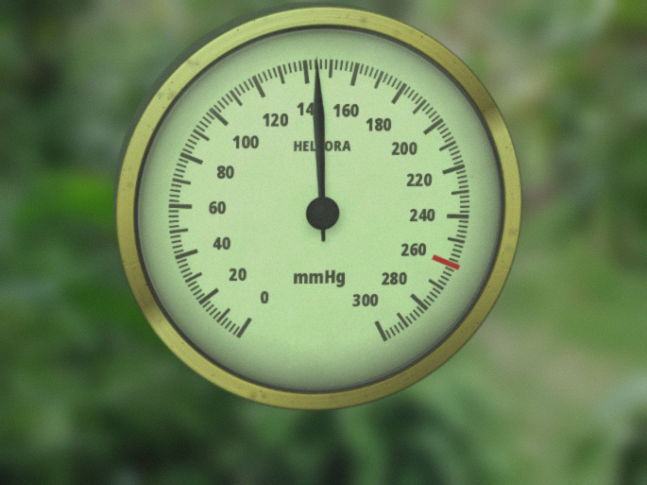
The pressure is 144 mmHg
